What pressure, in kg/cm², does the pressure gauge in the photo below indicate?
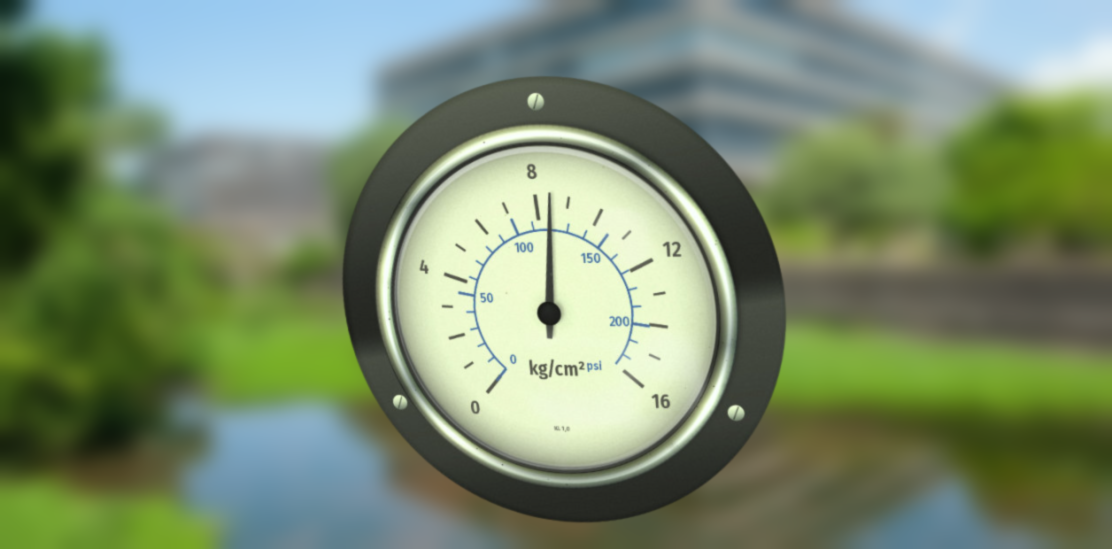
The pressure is 8.5 kg/cm²
